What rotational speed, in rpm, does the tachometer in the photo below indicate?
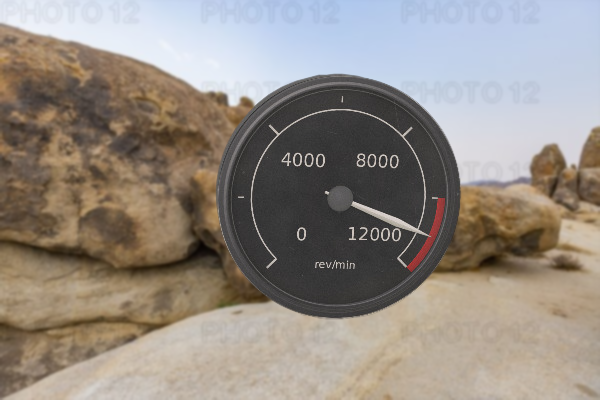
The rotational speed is 11000 rpm
